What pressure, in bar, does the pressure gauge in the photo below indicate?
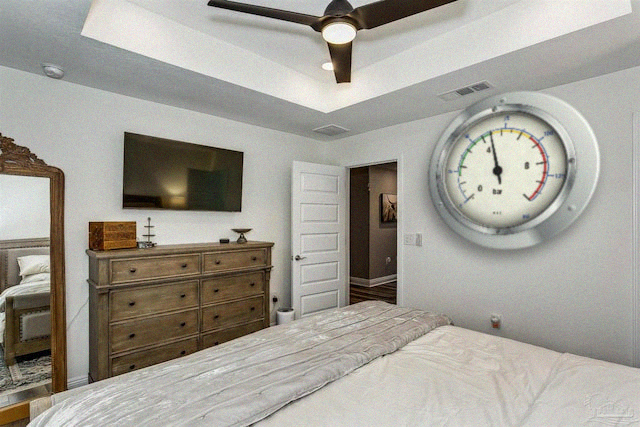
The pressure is 4.5 bar
